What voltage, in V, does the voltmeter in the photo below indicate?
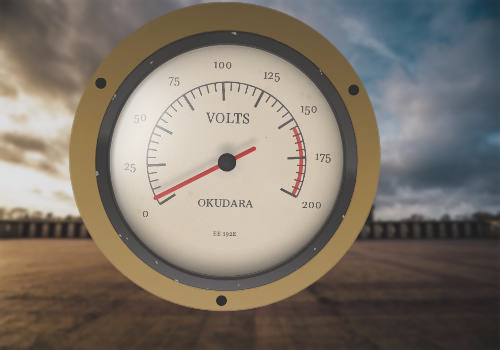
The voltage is 5 V
